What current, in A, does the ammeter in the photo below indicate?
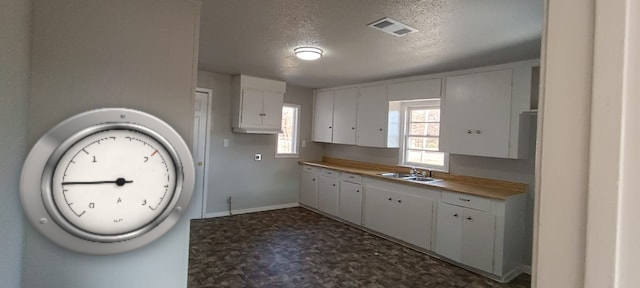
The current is 0.5 A
